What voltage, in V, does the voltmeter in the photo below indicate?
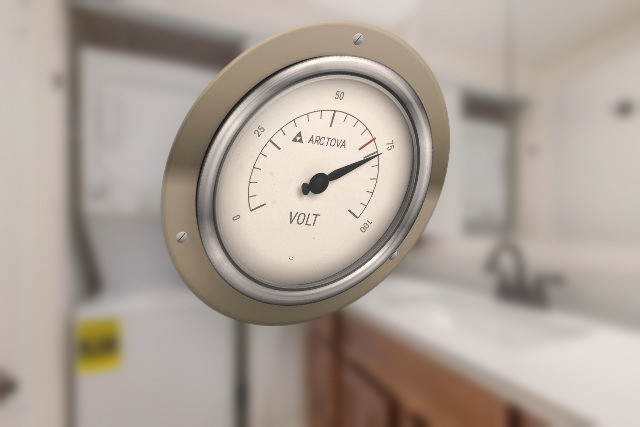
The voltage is 75 V
